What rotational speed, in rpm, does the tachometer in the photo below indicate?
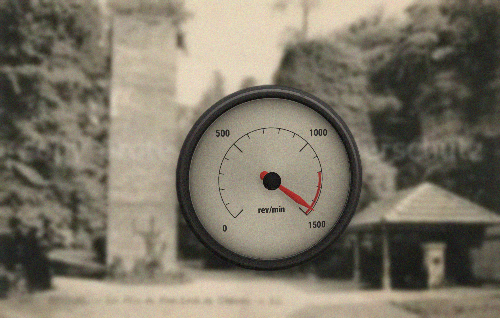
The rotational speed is 1450 rpm
